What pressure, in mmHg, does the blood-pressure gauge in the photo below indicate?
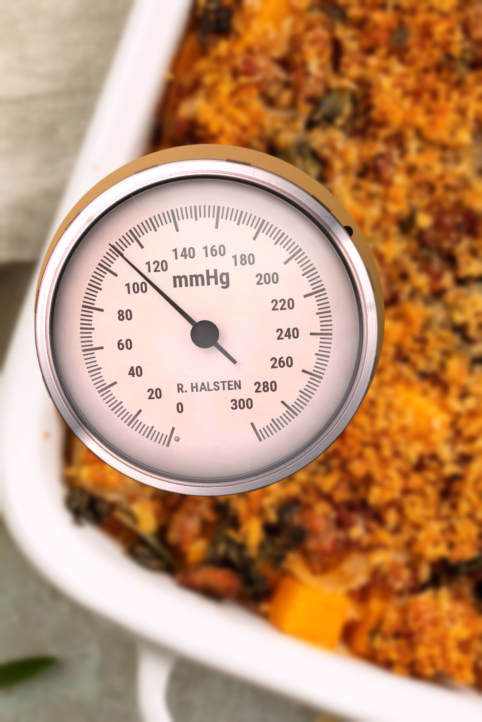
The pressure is 110 mmHg
